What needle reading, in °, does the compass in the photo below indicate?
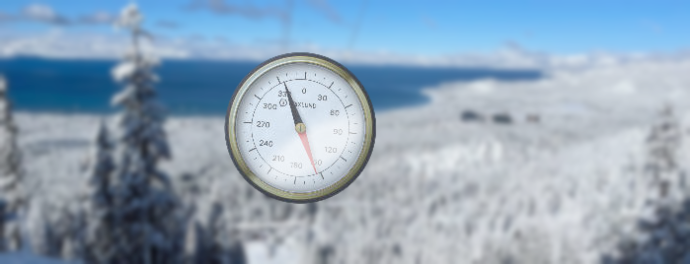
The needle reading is 155 °
